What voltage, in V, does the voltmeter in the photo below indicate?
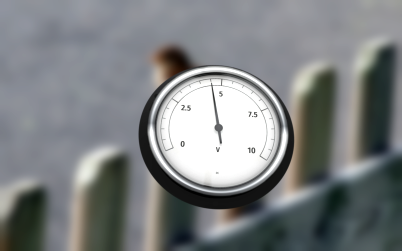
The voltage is 4.5 V
